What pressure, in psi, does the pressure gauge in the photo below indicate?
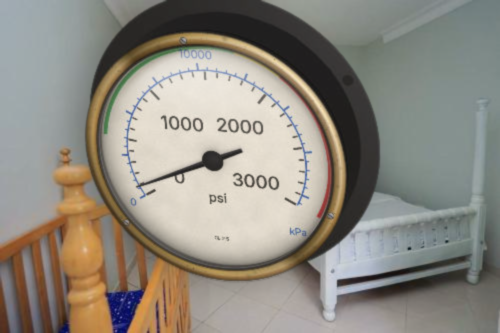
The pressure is 100 psi
